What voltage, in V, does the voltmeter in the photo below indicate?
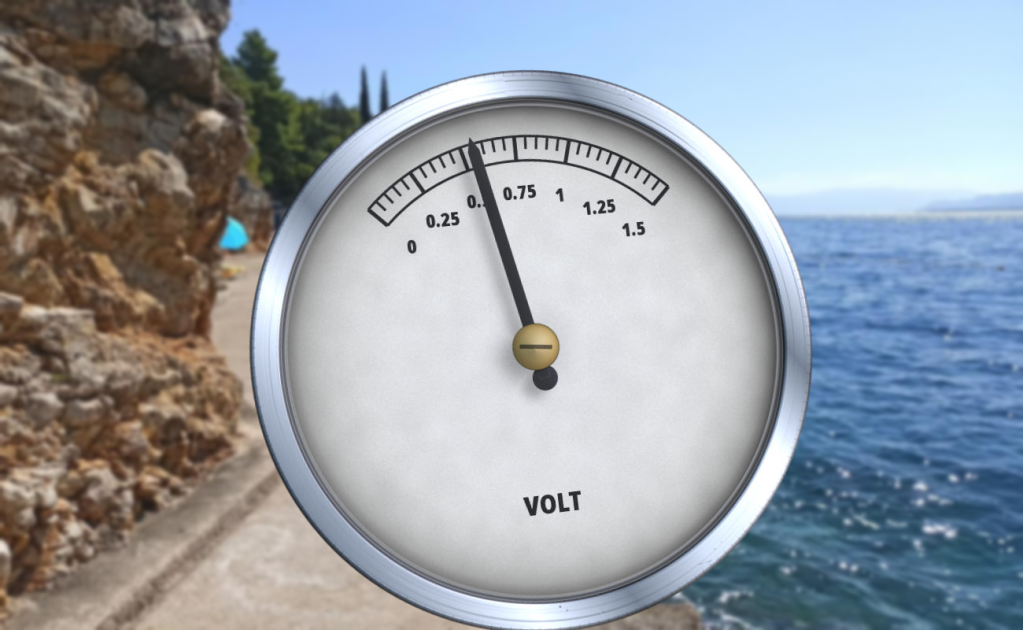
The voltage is 0.55 V
